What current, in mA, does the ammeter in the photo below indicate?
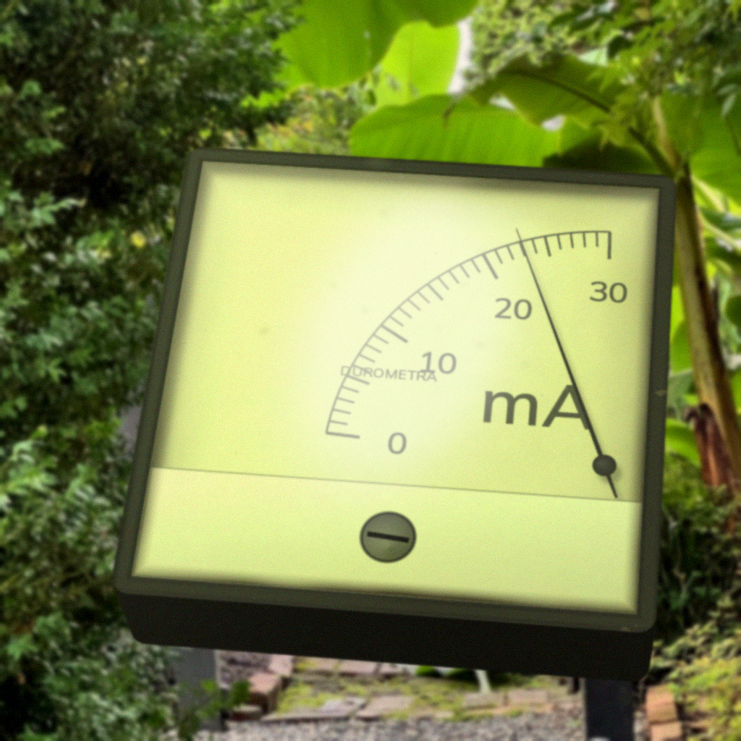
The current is 23 mA
